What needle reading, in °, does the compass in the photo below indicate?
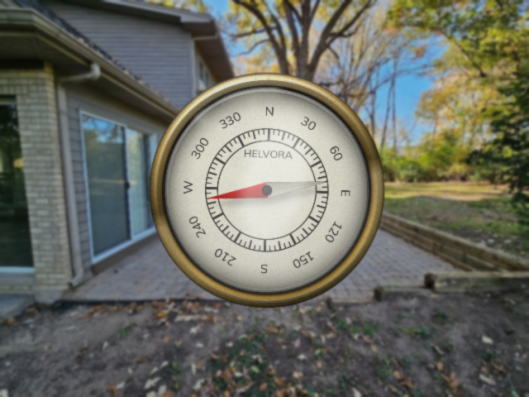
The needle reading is 260 °
